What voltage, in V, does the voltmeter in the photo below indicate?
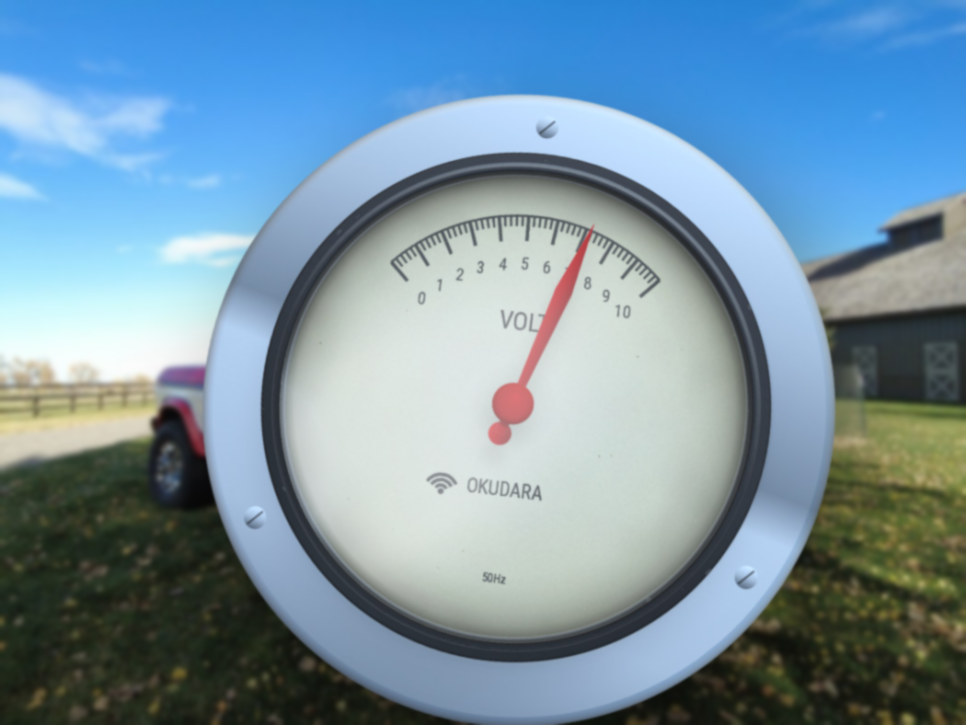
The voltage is 7.2 V
